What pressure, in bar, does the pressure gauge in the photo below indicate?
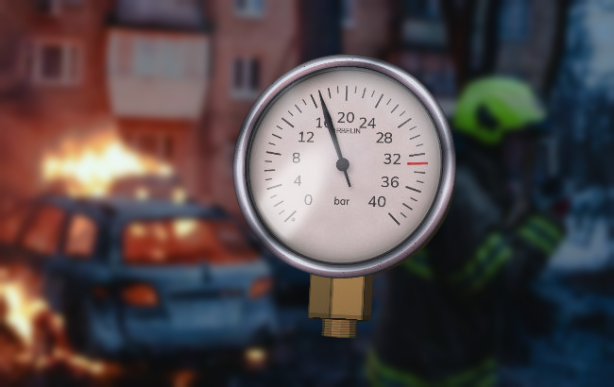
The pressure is 17 bar
